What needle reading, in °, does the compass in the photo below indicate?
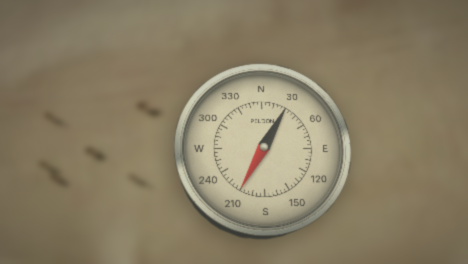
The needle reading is 210 °
